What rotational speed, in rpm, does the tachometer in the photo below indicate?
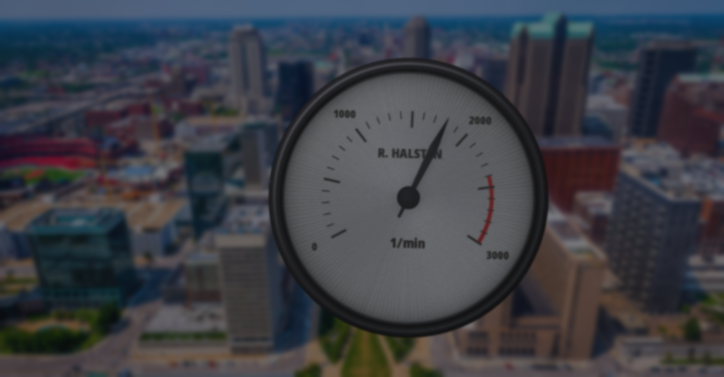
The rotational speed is 1800 rpm
